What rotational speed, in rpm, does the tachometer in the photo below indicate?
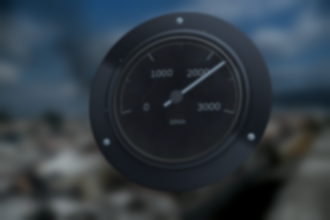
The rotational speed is 2250 rpm
